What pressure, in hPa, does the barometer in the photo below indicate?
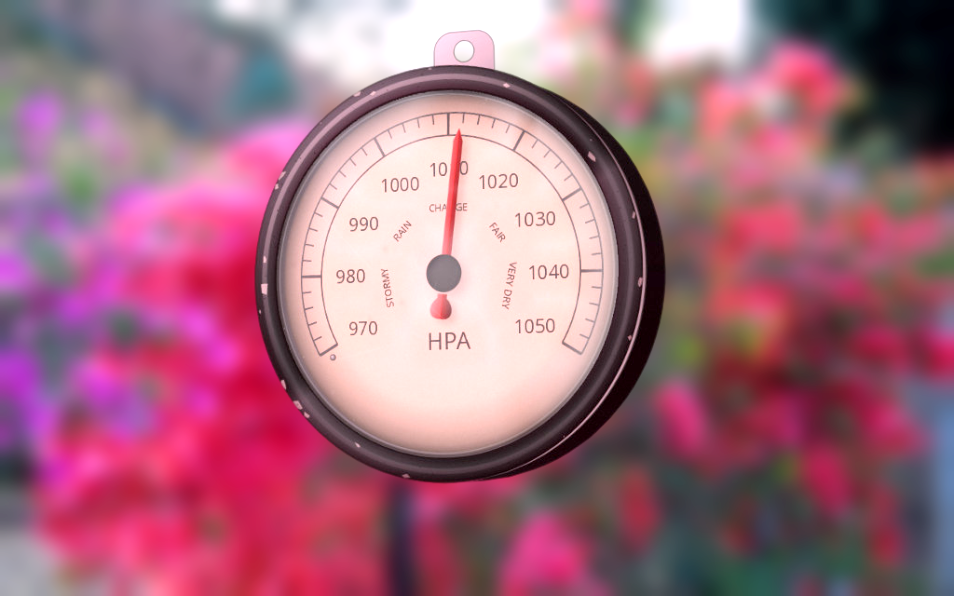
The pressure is 1012 hPa
